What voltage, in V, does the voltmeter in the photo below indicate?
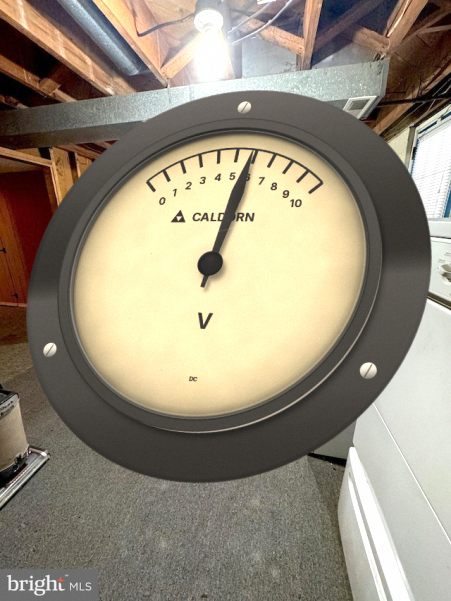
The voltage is 6 V
